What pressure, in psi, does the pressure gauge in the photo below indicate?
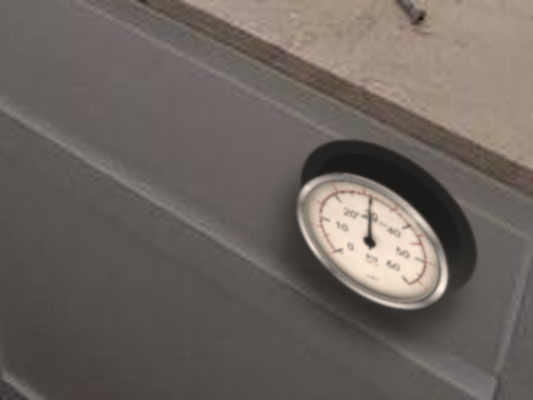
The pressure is 30 psi
